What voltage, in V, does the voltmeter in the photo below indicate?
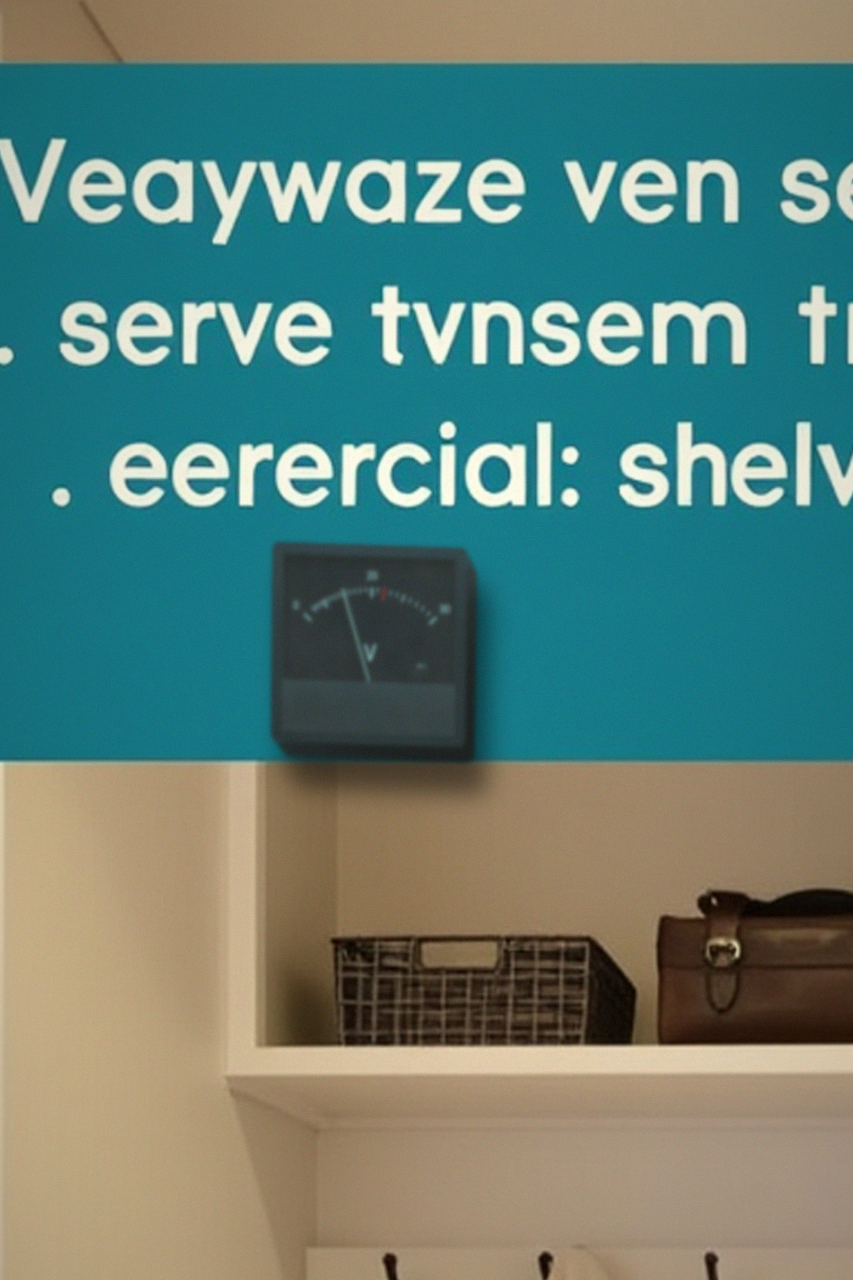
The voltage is 15 V
